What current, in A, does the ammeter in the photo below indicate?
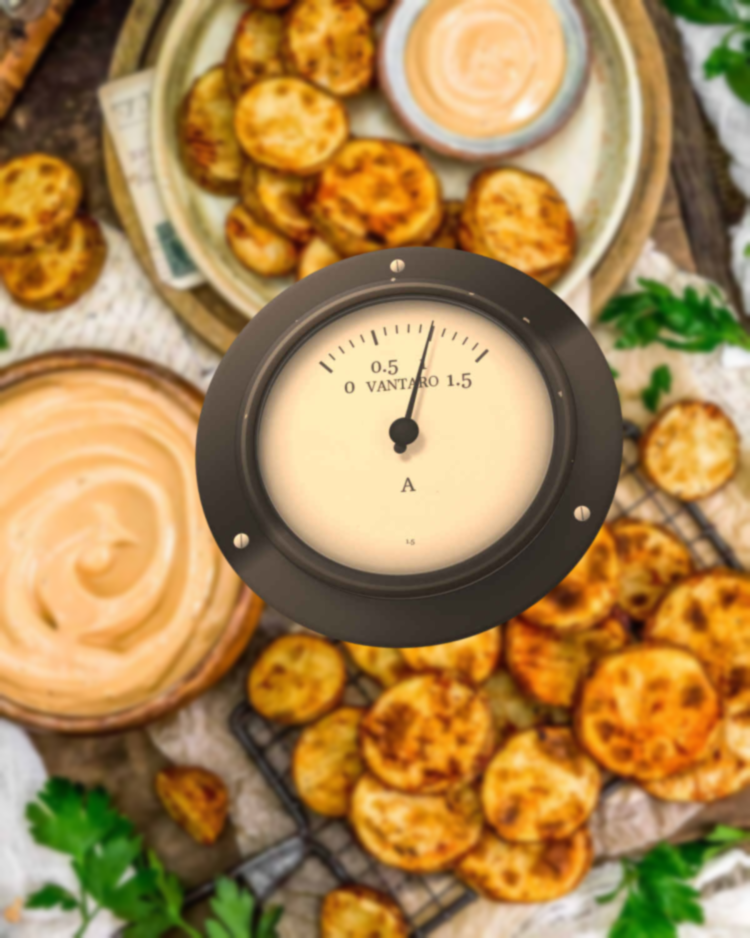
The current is 1 A
